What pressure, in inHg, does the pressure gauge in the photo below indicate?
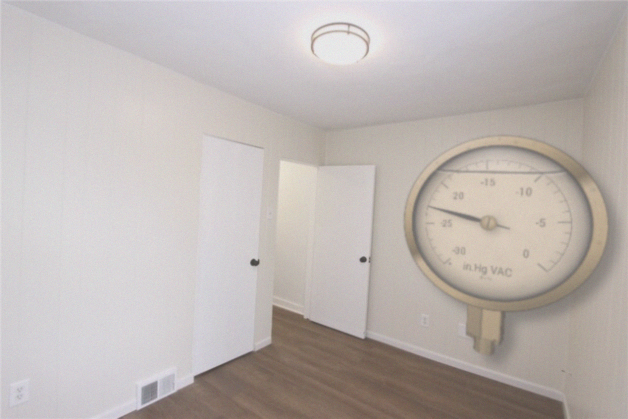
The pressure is -23 inHg
